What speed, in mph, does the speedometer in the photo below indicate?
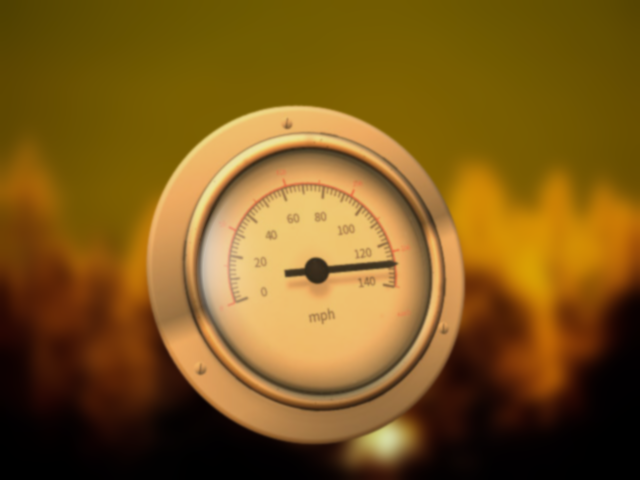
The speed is 130 mph
